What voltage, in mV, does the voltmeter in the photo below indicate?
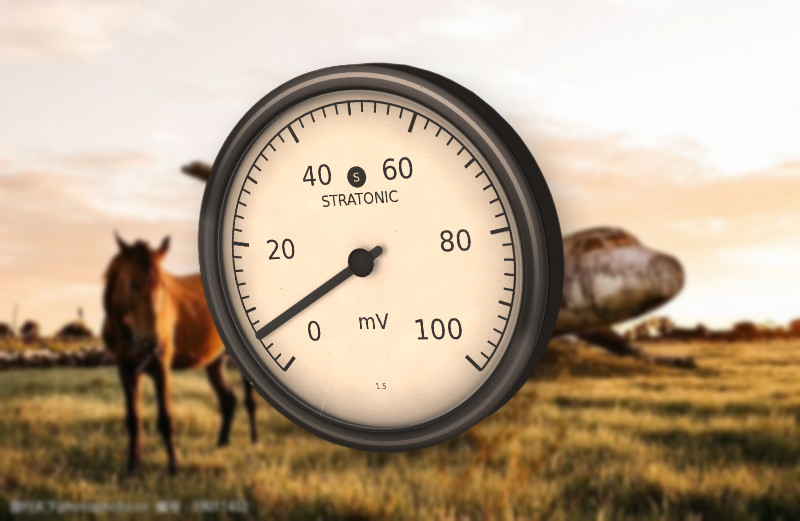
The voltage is 6 mV
